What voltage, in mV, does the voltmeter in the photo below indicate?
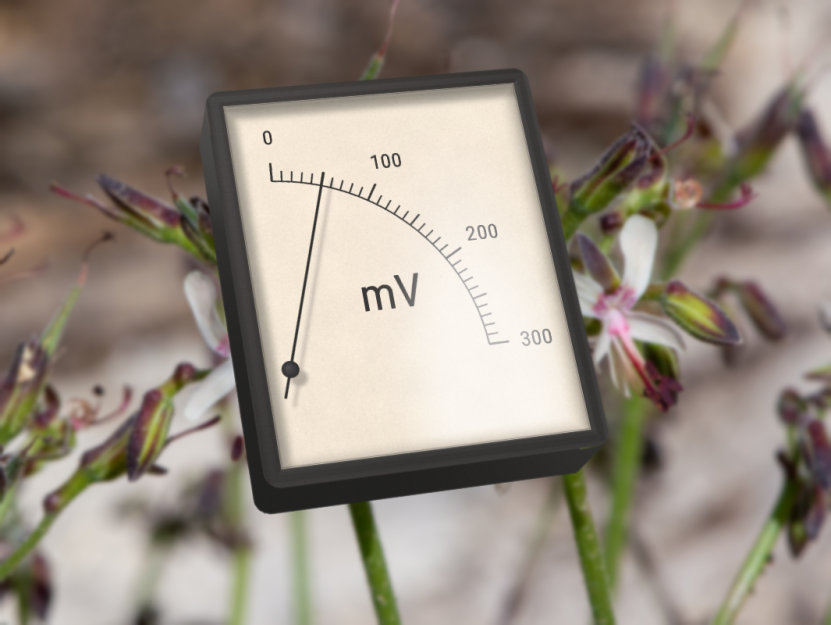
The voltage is 50 mV
